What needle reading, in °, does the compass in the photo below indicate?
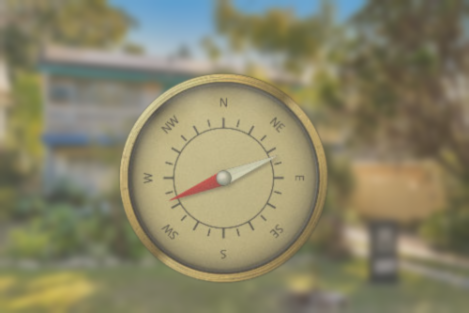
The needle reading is 247.5 °
